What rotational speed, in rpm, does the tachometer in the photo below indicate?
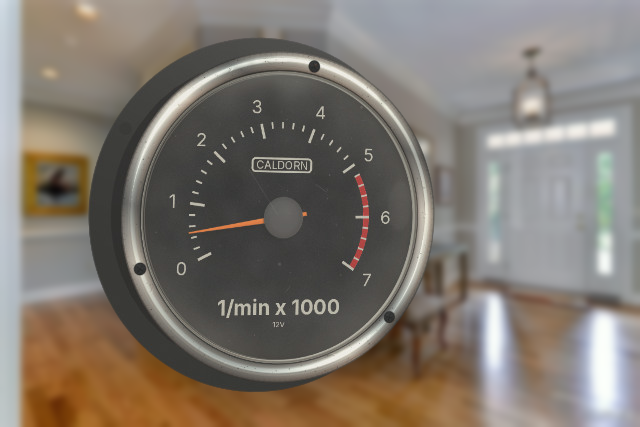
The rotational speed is 500 rpm
